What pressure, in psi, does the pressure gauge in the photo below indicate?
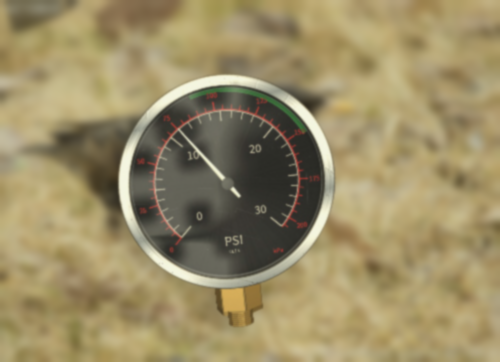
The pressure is 11 psi
